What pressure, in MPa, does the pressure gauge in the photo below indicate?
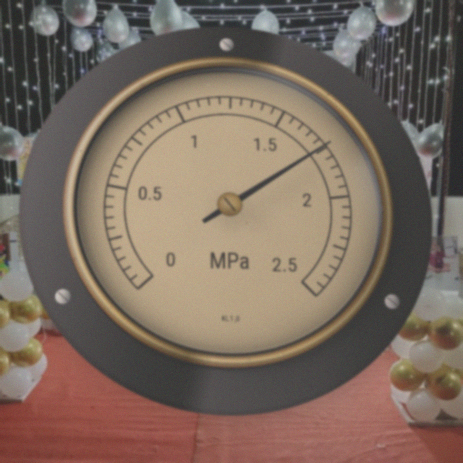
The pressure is 1.75 MPa
